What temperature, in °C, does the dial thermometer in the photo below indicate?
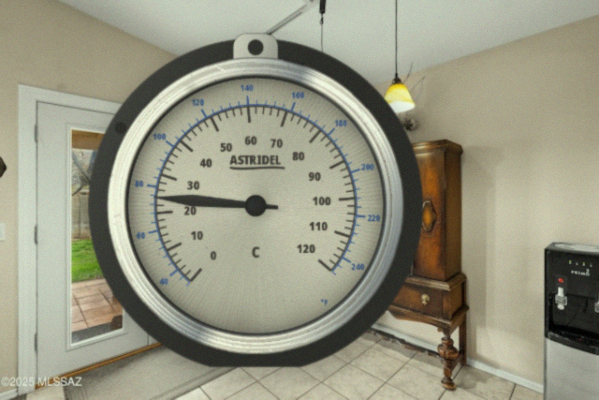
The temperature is 24 °C
